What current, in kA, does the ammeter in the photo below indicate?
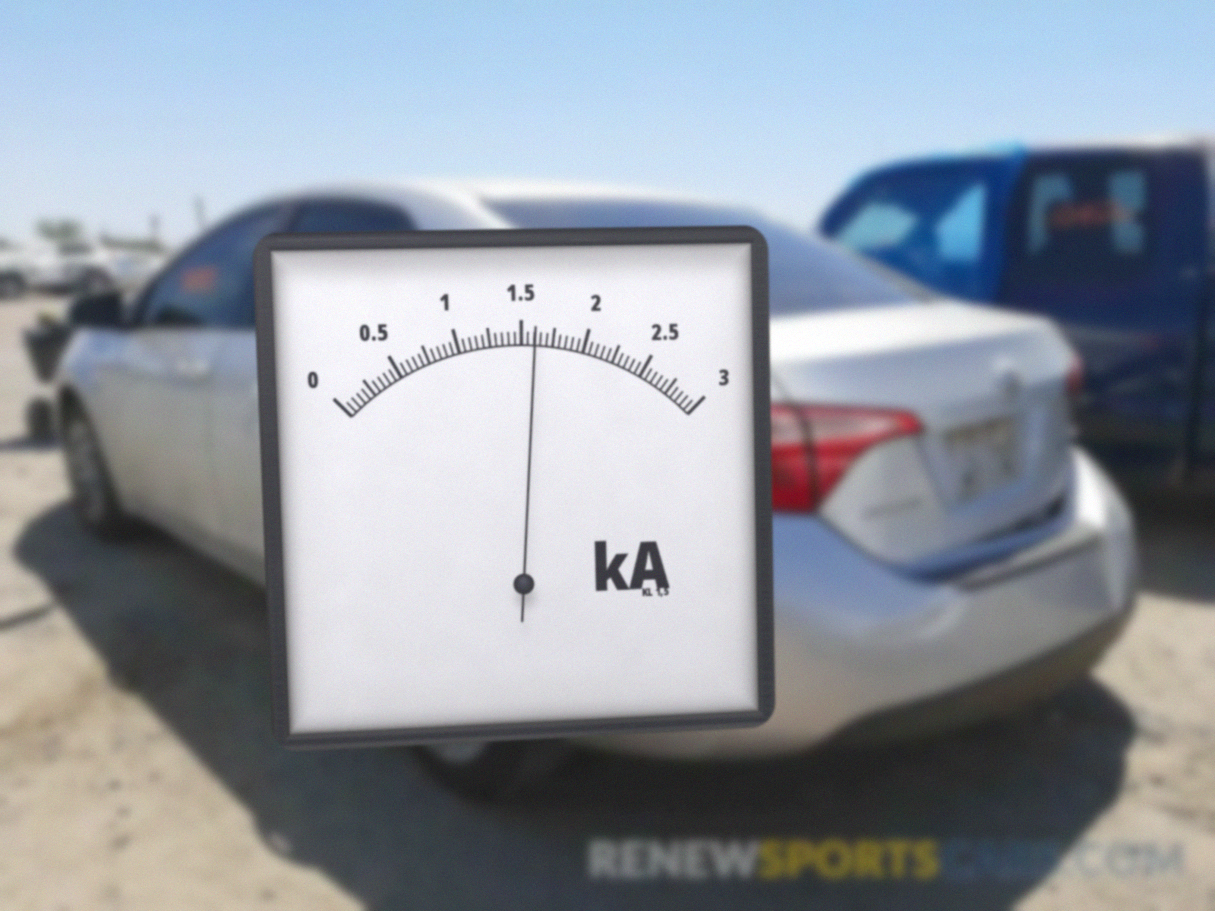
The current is 1.6 kA
